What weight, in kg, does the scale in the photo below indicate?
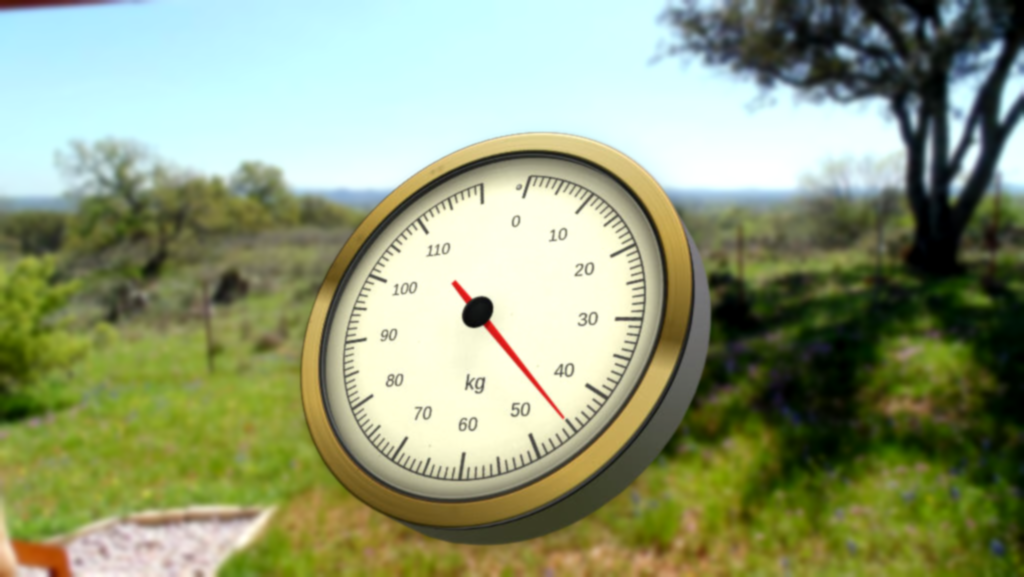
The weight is 45 kg
